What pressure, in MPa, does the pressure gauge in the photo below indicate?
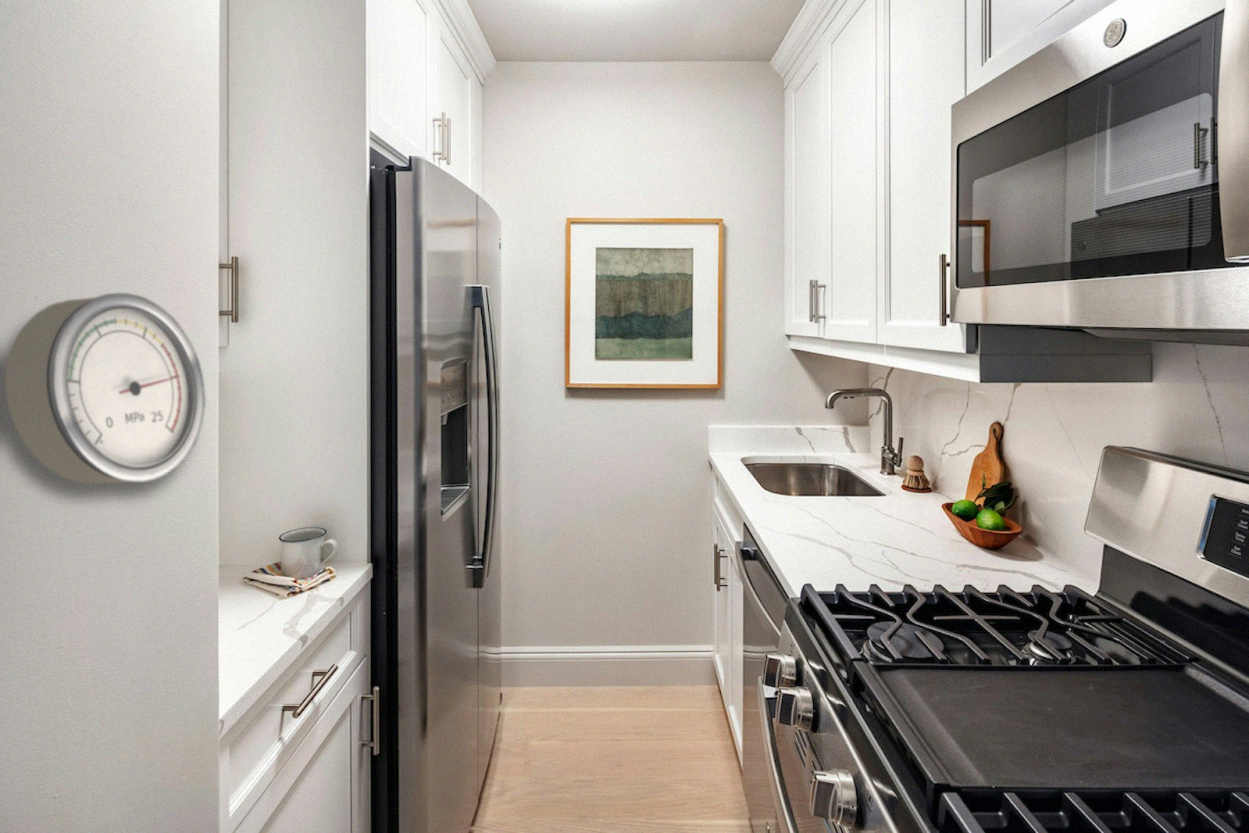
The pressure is 20 MPa
